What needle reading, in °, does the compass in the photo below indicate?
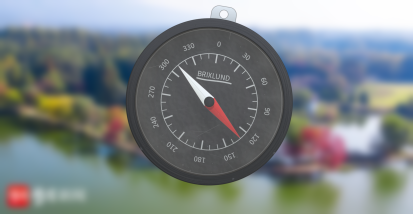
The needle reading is 130 °
